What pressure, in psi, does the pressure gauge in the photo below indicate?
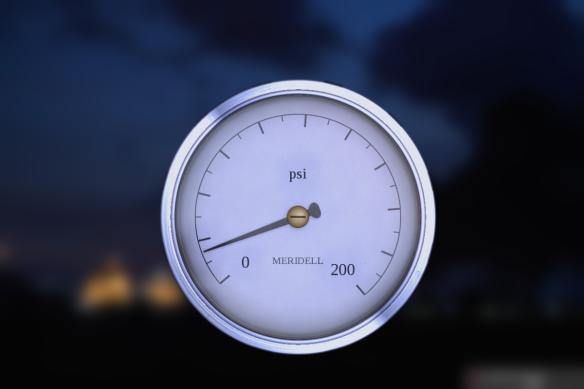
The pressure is 15 psi
